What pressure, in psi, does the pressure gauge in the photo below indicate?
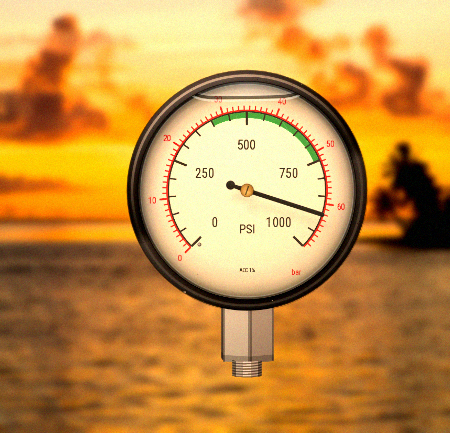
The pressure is 900 psi
